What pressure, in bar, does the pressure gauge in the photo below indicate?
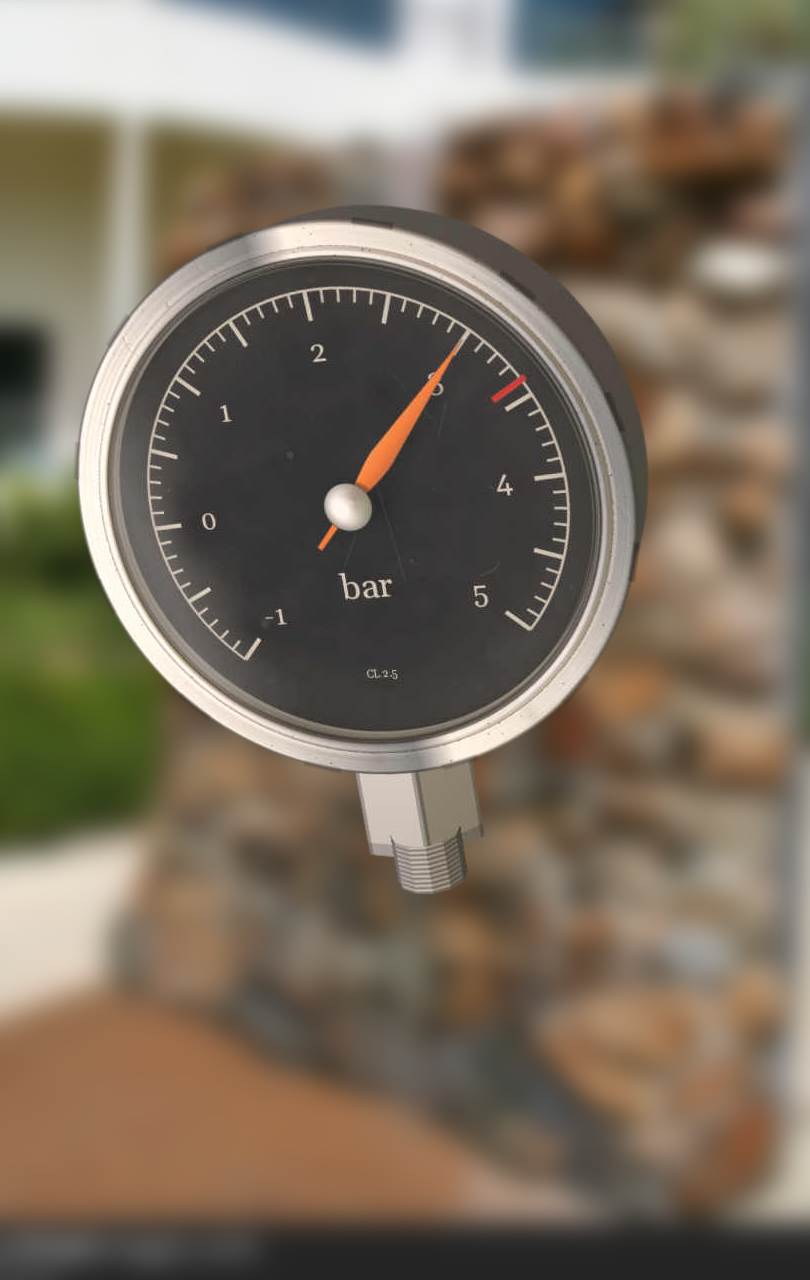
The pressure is 3 bar
